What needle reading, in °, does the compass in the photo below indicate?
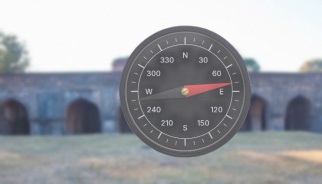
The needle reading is 80 °
